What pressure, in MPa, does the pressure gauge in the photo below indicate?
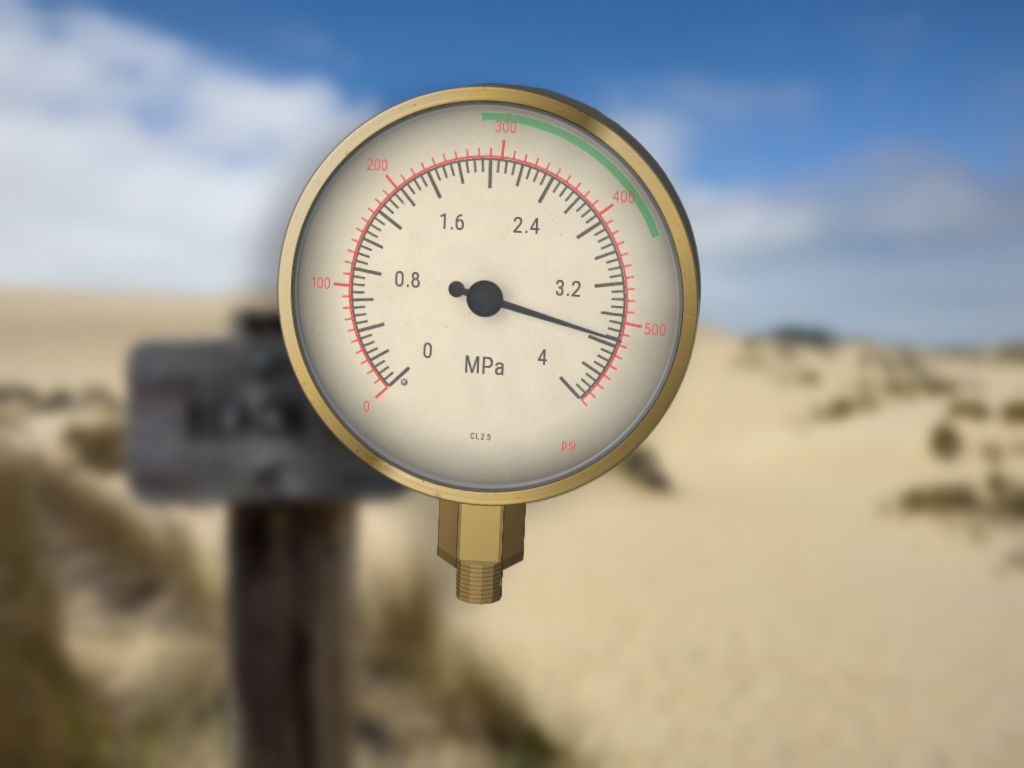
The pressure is 3.55 MPa
